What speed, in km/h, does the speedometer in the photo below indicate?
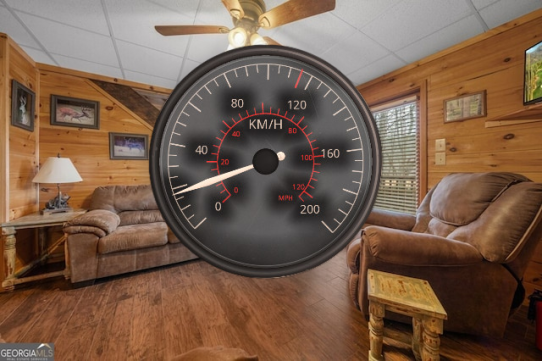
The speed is 17.5 km/h
